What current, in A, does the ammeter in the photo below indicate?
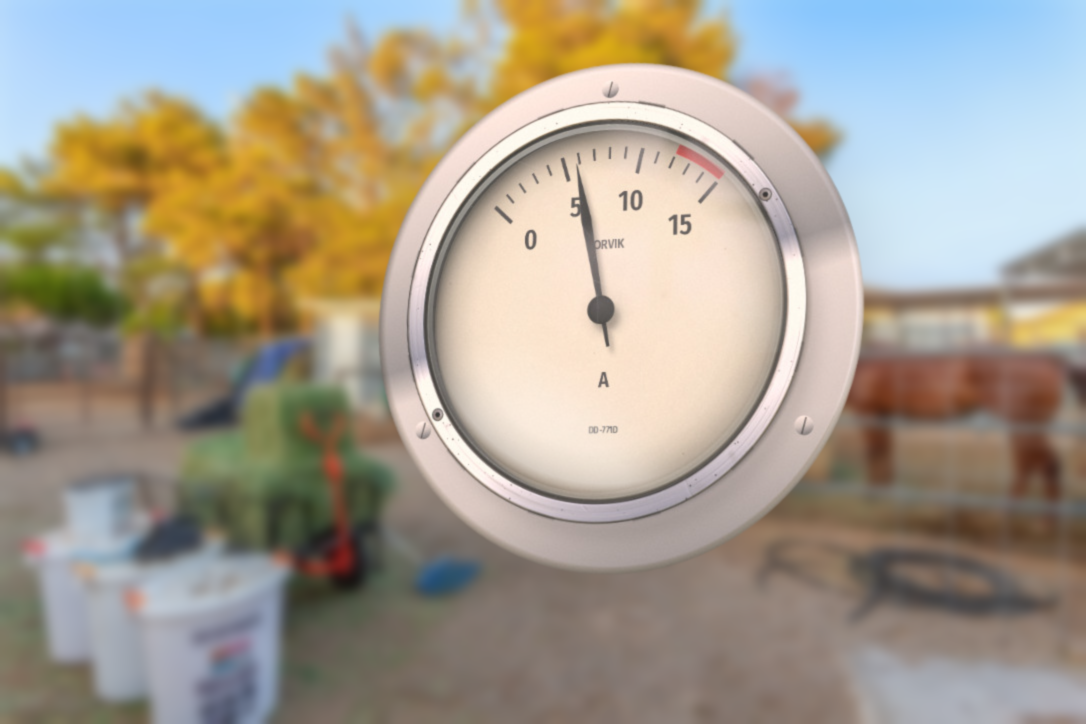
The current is 6 A
